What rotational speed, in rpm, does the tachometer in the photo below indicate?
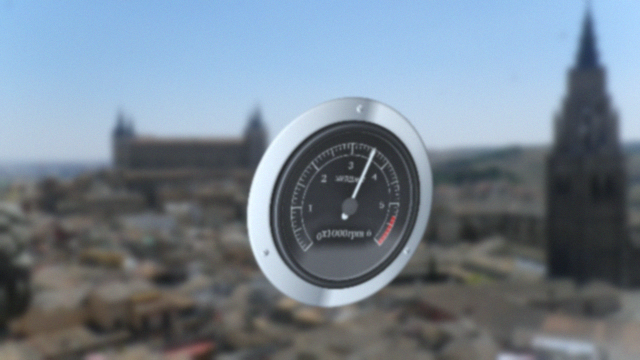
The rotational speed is 3500 rpm
